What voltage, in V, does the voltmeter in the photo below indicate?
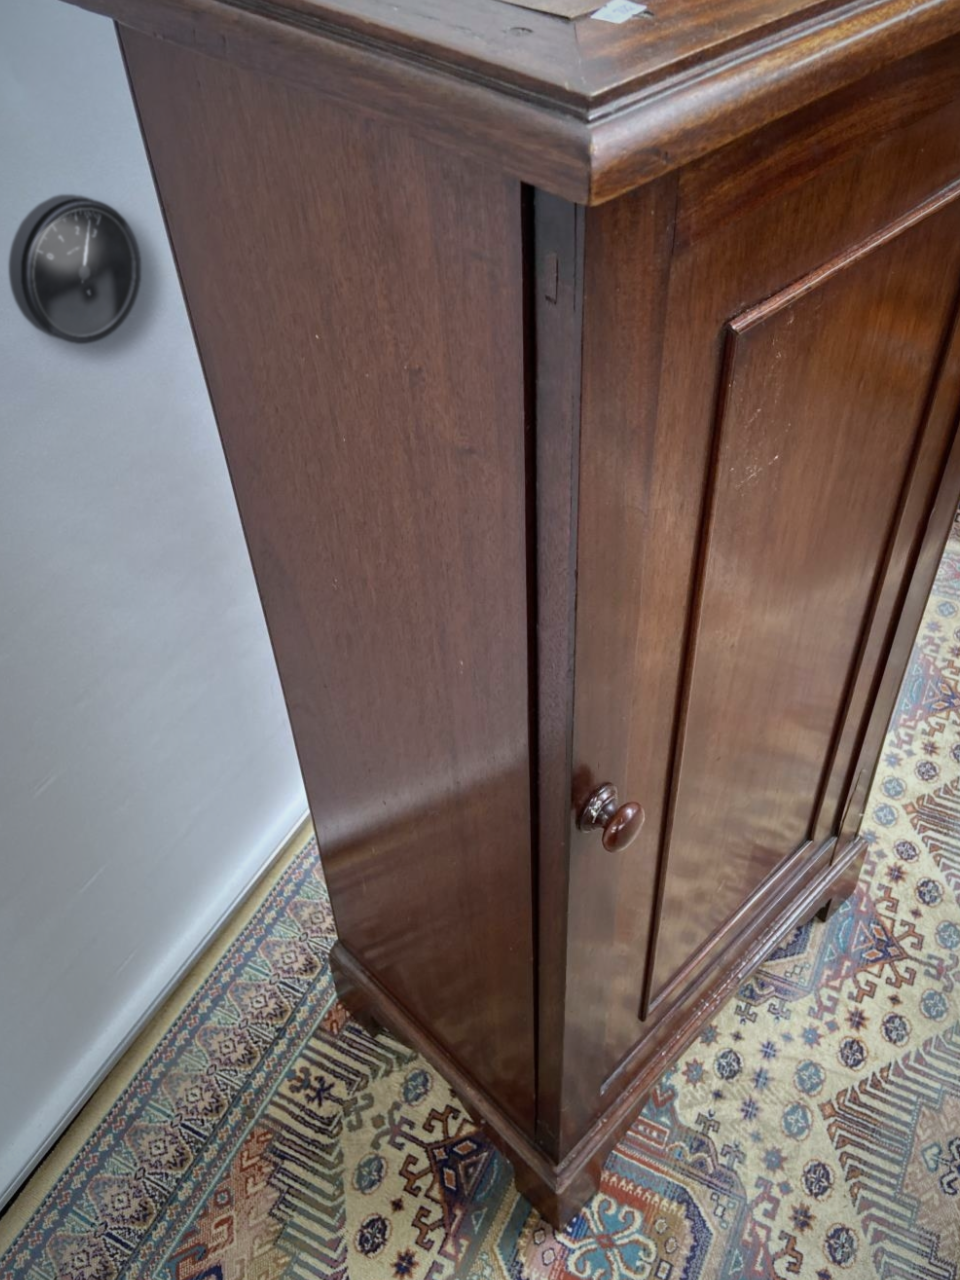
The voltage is 2.5 V
